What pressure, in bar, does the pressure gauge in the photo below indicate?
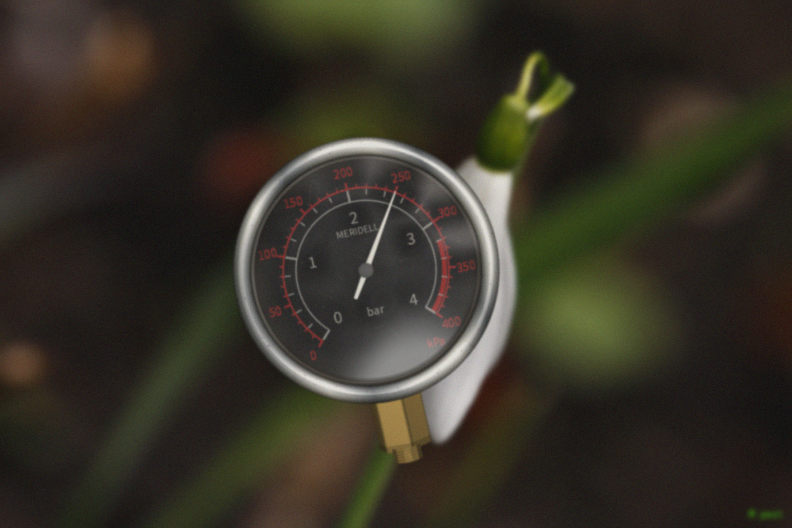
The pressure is 2.5 bar
